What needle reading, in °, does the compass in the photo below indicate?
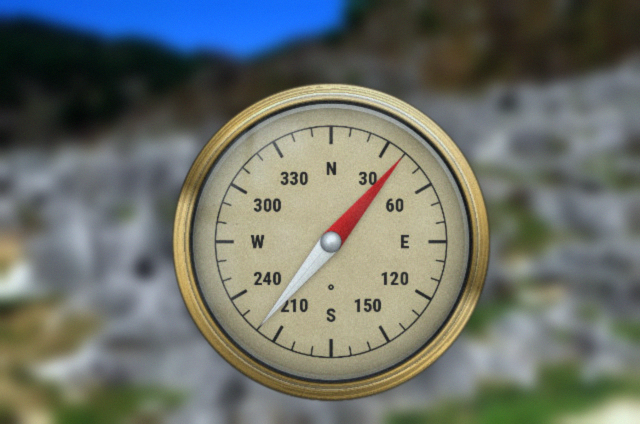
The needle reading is 40 °
